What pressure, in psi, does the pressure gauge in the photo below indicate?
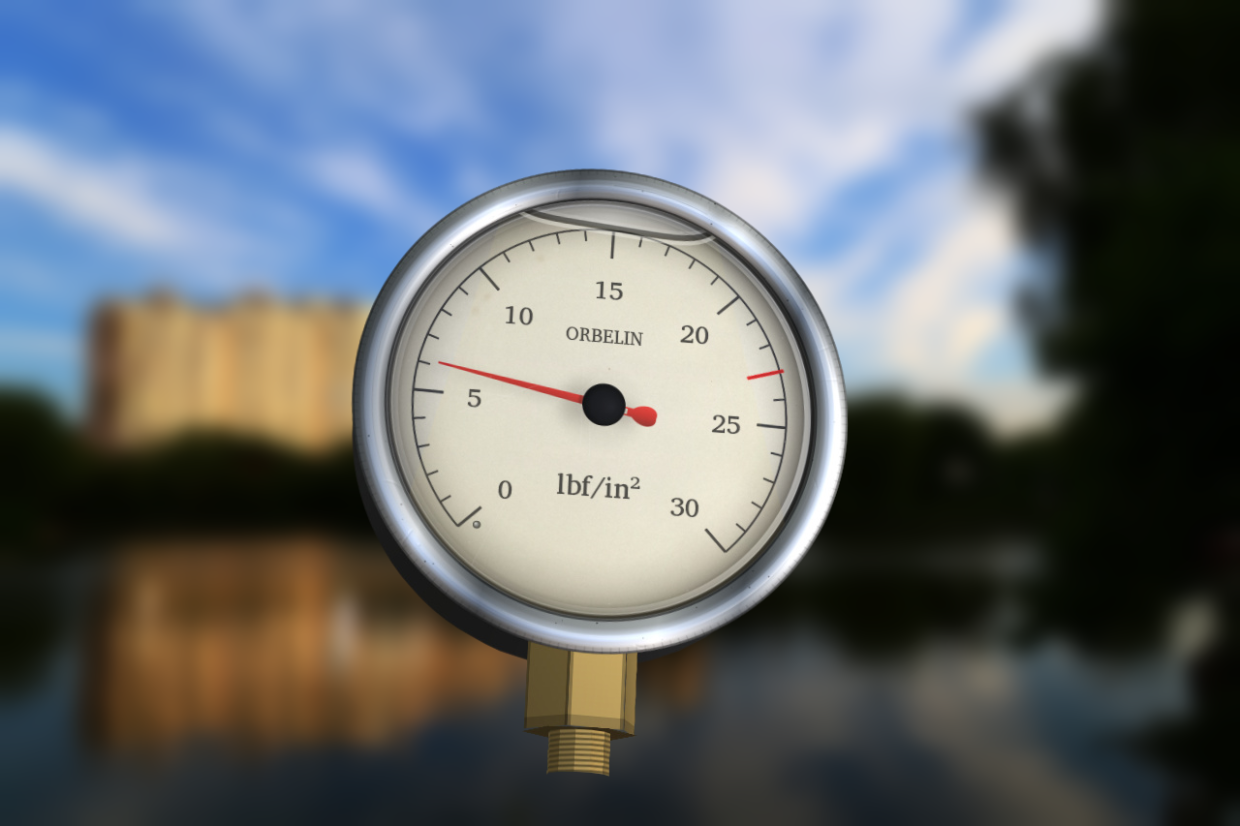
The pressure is 6 psi
